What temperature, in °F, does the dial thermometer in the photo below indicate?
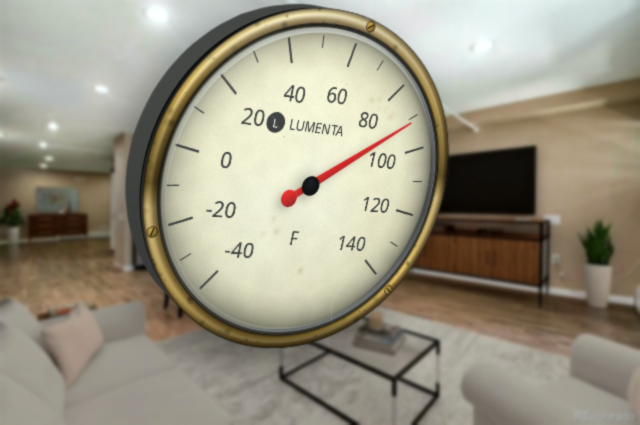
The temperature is 90 °F
